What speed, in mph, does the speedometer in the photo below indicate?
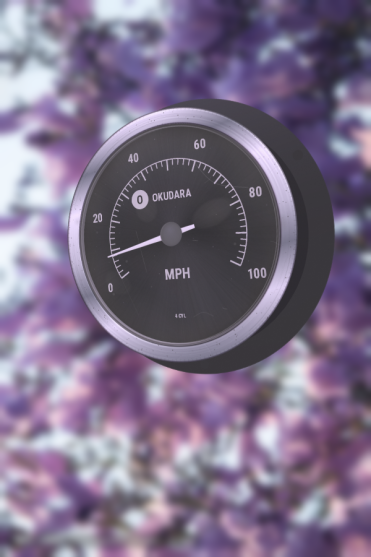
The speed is 8 mph
